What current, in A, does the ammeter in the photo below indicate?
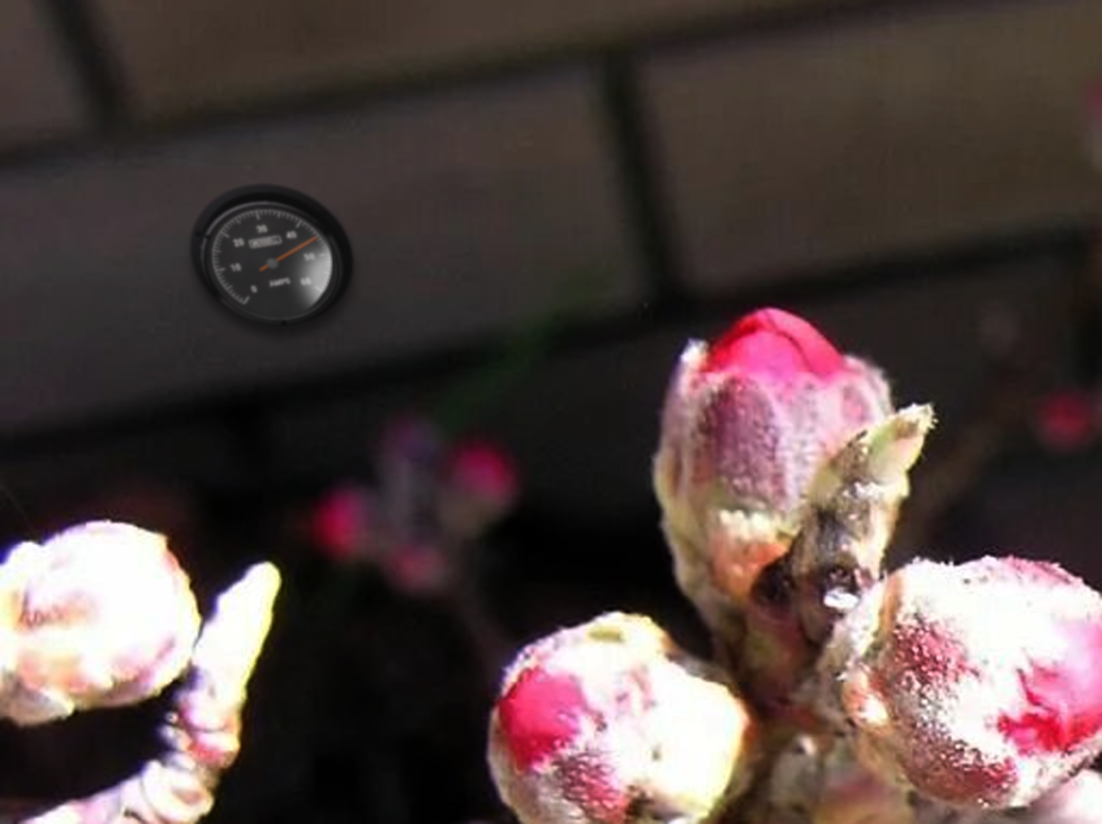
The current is 45 A
